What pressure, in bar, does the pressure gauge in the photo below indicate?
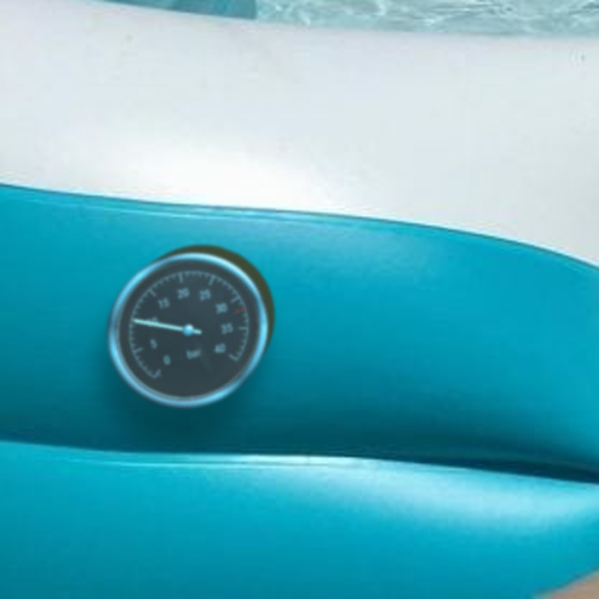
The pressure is 10 bar
